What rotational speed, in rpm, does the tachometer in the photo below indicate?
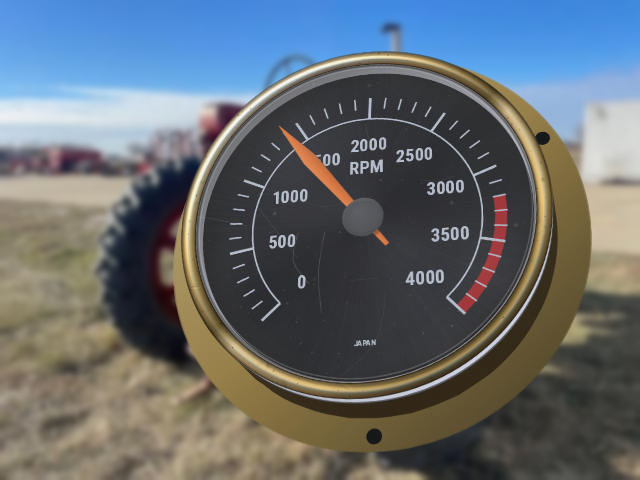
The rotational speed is 1400 rpm
